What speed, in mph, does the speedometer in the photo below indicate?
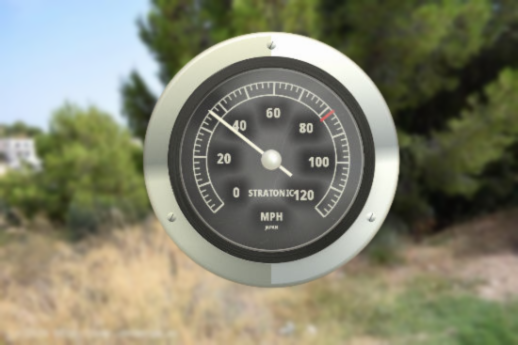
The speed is 36 mph
